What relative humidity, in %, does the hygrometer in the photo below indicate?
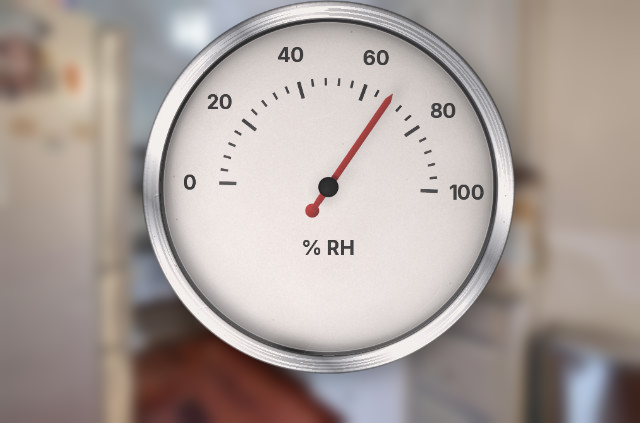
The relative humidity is 68 %
